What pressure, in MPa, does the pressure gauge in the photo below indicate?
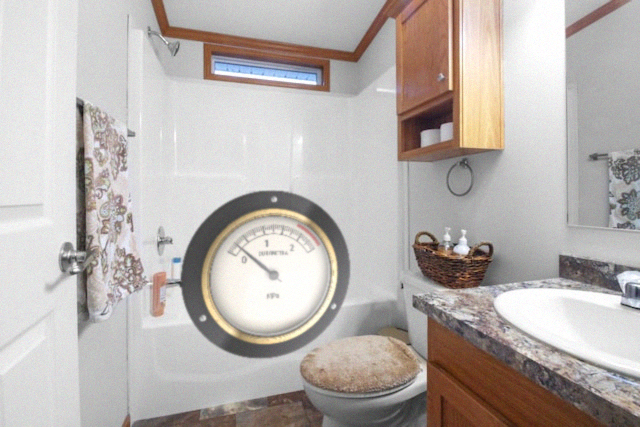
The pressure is 0.25 MPa
